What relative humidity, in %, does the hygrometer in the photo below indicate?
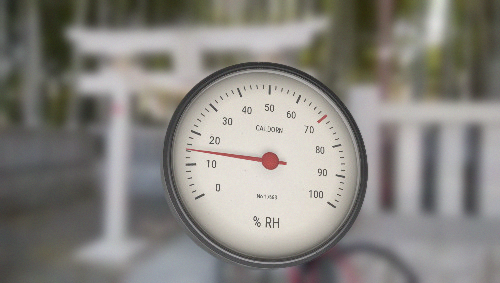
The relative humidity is 14 %
